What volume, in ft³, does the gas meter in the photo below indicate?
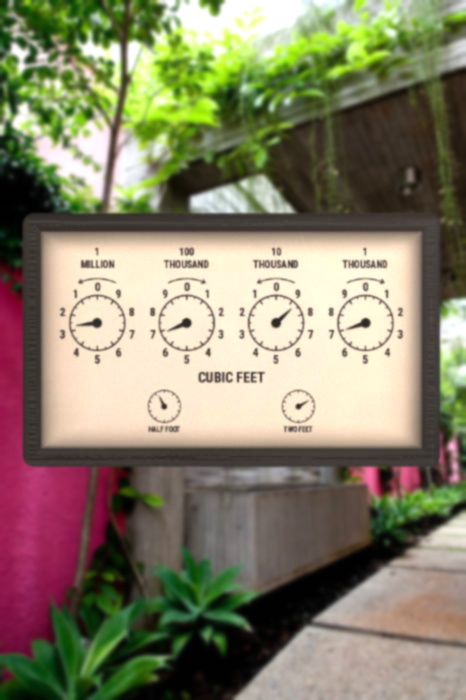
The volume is 268700 ft³
